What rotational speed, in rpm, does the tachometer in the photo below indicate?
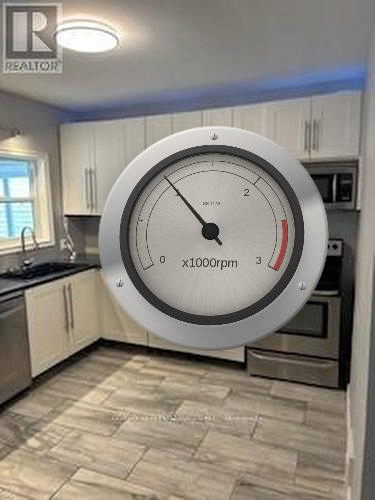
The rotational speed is 1000 rpm
